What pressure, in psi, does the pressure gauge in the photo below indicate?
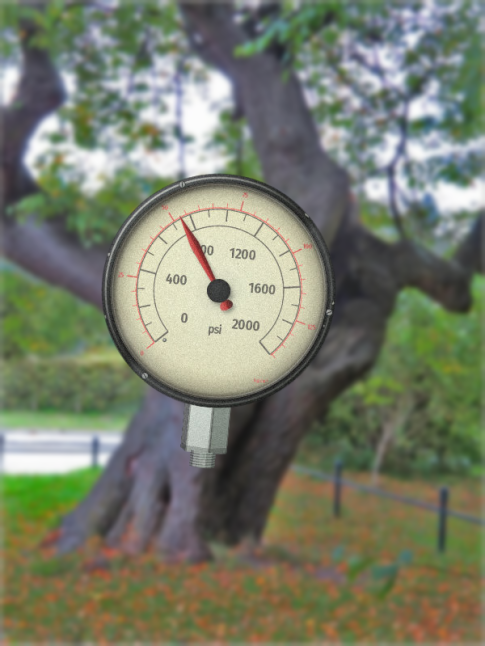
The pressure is 750 psi
